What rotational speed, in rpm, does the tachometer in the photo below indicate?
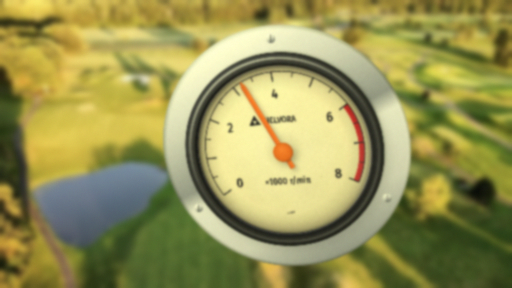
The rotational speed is 3250 rpm
